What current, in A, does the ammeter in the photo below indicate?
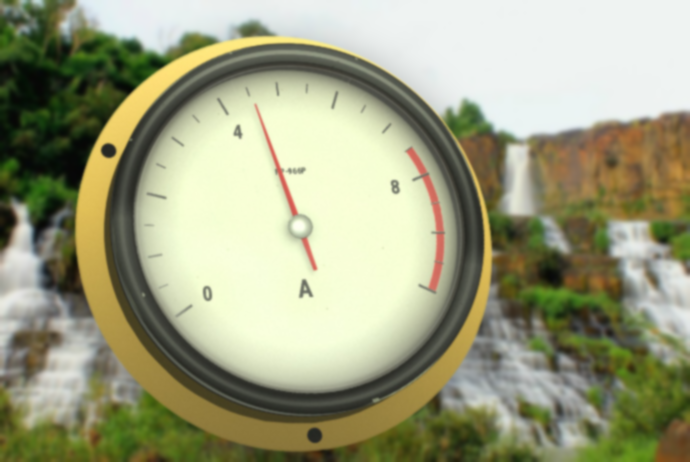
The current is 4.5 A
